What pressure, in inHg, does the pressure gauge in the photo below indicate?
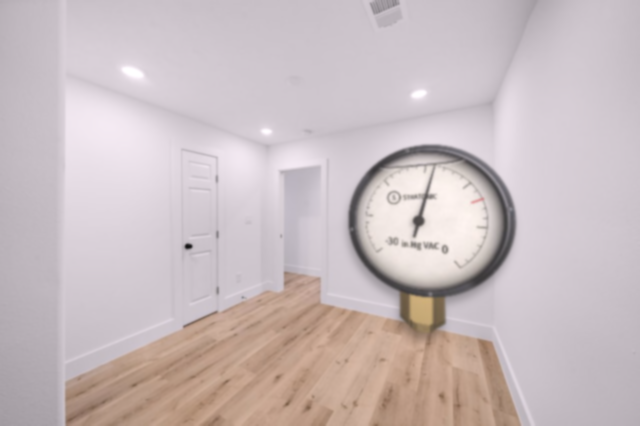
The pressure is -14 inHg
